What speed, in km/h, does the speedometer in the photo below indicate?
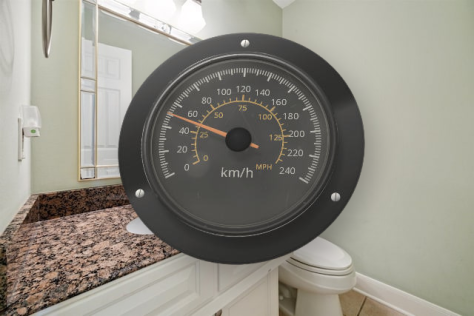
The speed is 50 km/h
